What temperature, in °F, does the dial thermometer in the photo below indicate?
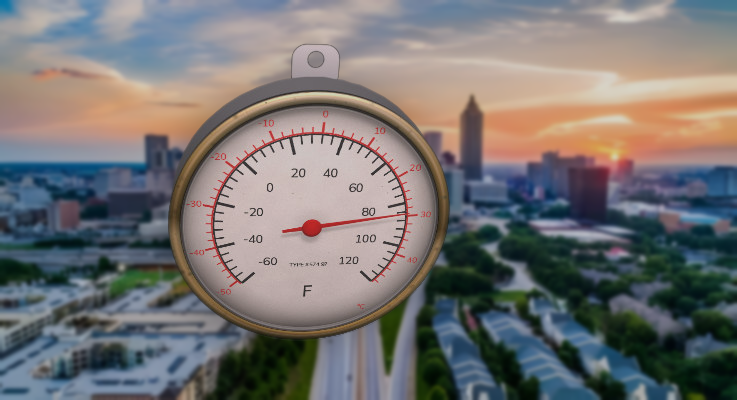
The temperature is 84 °F
